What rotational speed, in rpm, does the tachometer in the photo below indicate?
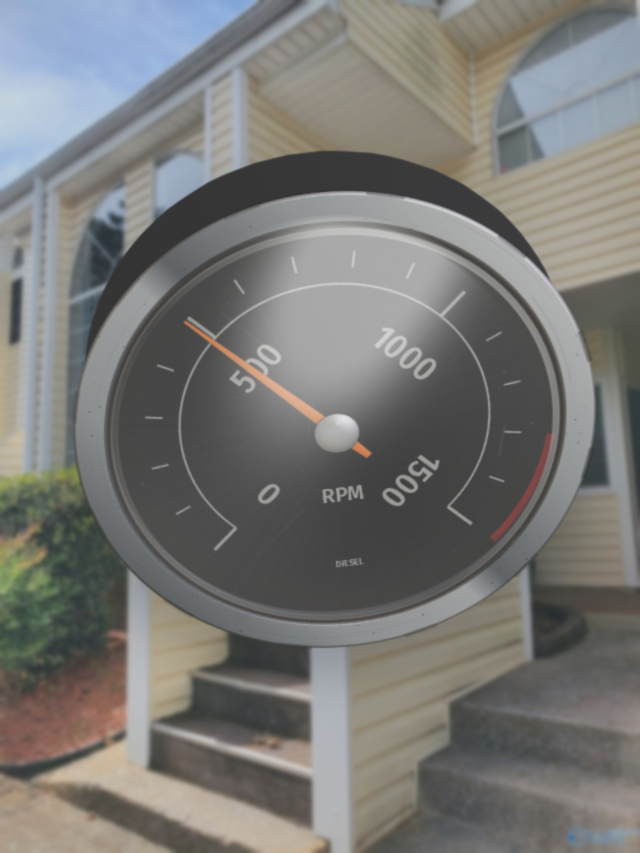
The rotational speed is 500 rpm
